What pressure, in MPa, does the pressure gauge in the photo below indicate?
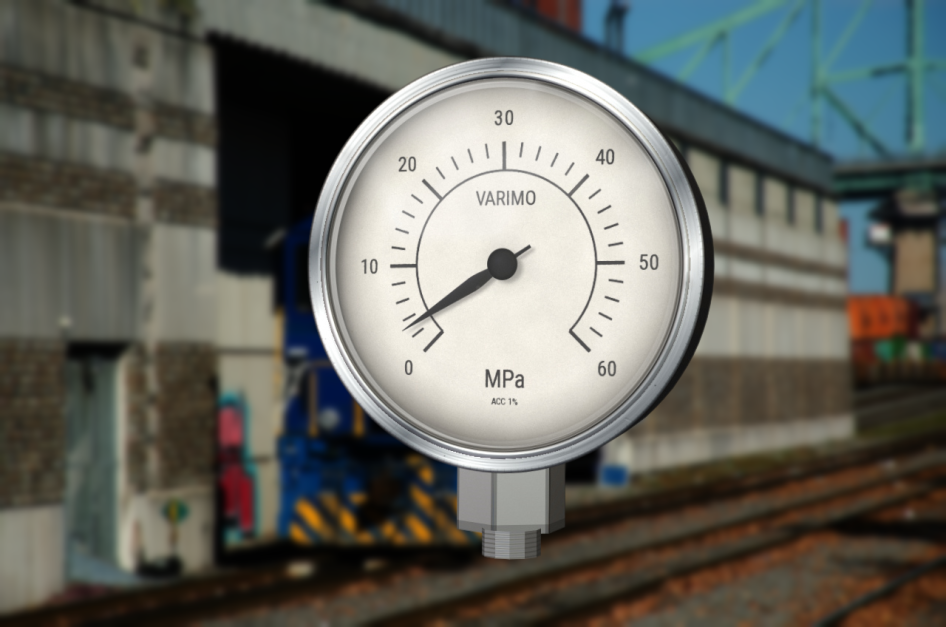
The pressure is 3 MPa
